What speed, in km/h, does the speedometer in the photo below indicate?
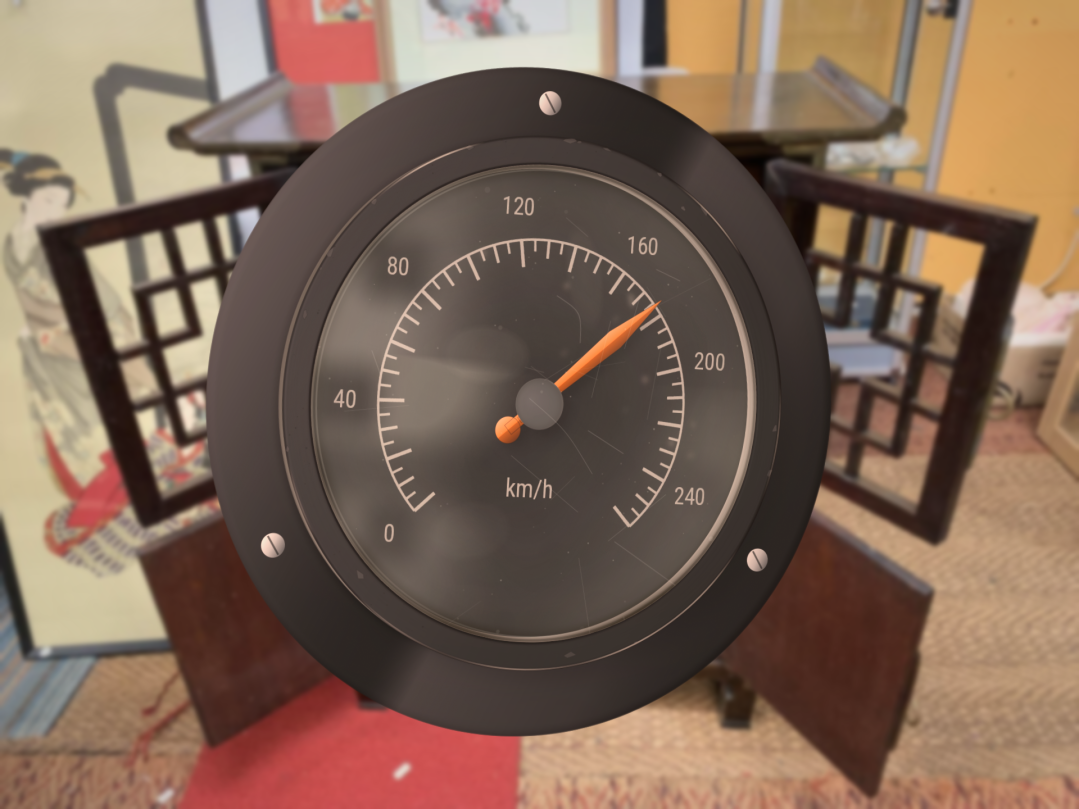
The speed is 175 km/h
